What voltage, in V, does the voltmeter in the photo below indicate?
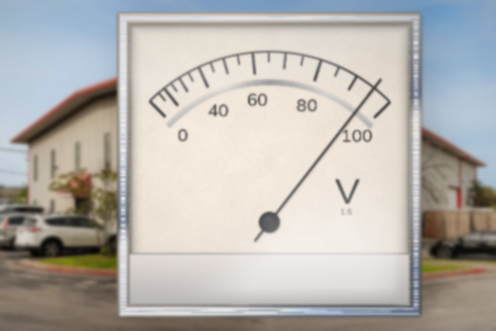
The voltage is 95 V
